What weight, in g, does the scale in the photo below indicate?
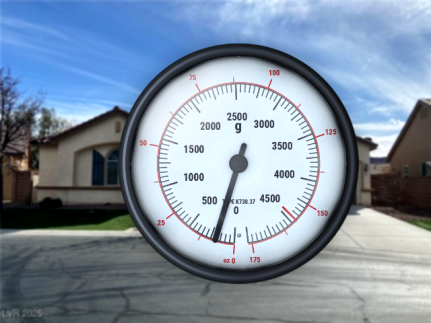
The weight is 200 g
